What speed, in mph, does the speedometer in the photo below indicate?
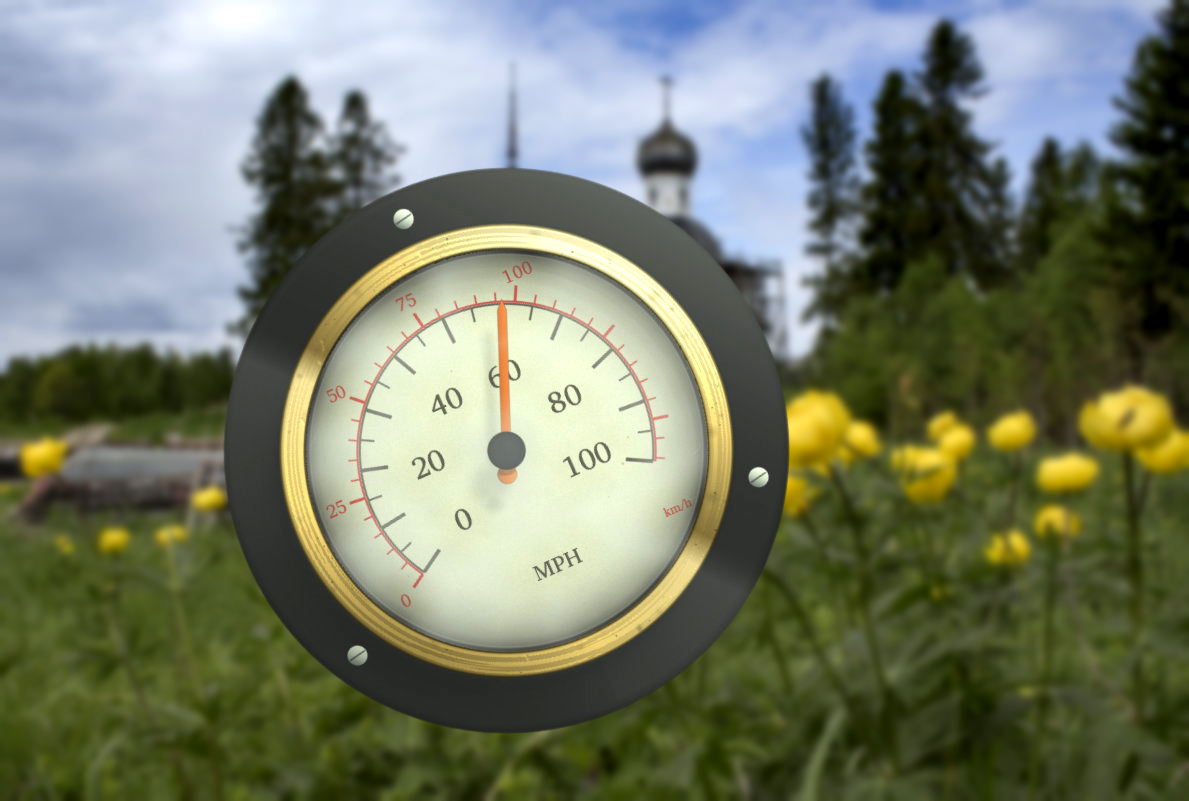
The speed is 60 mph
